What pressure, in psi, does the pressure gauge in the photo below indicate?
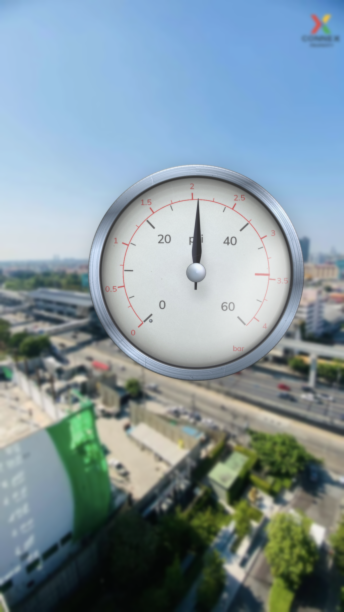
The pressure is 30 psi
